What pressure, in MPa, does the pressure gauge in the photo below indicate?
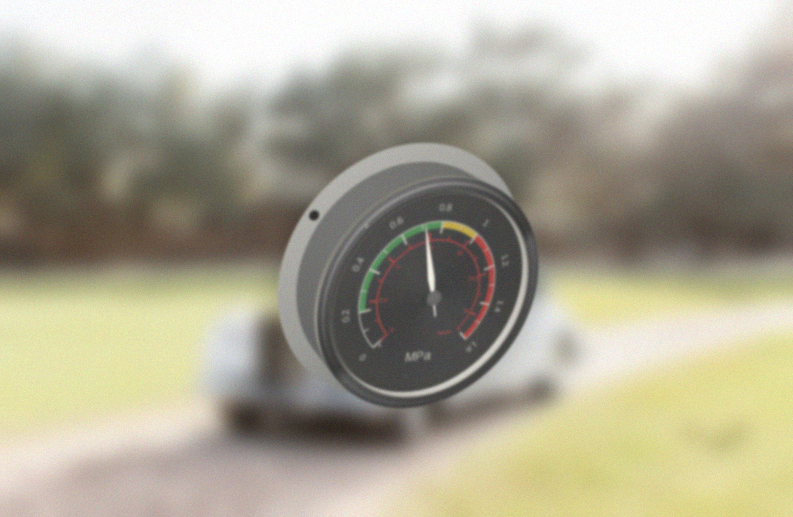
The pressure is 0.7 MPa
